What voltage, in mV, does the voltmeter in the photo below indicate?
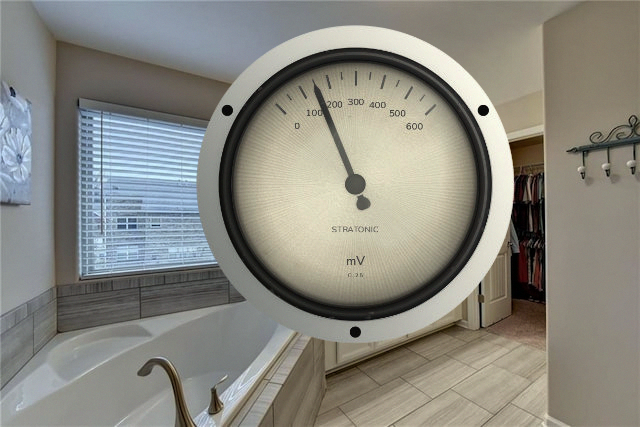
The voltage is 150 mV
